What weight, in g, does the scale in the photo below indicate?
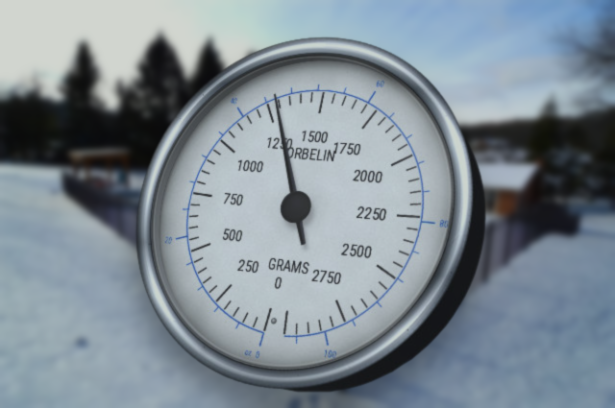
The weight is 1300 g
